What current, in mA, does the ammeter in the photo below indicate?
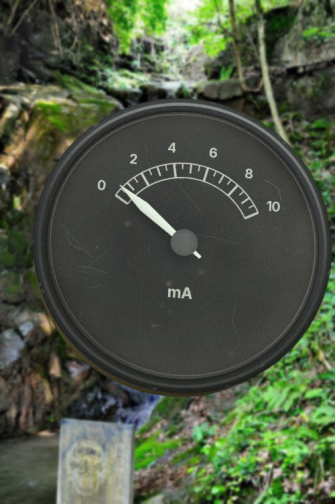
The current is 0.5 mA
